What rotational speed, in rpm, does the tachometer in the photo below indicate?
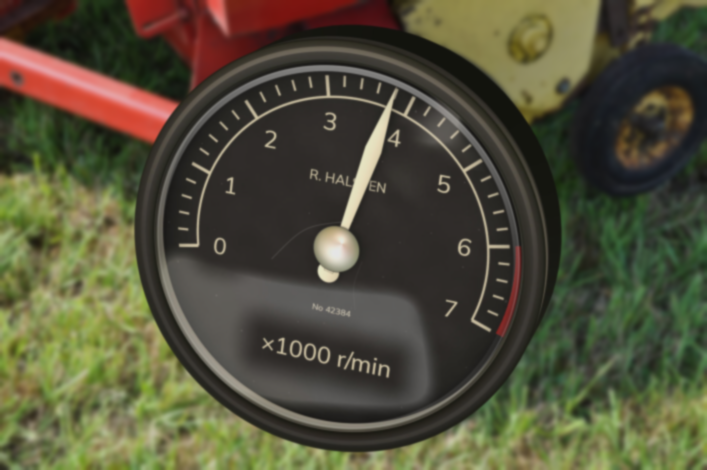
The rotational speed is 3800 rpm
